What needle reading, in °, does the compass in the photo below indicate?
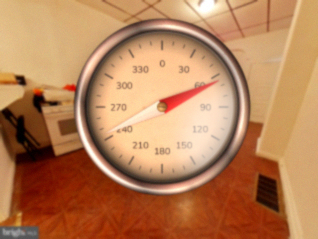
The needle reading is 65 °
